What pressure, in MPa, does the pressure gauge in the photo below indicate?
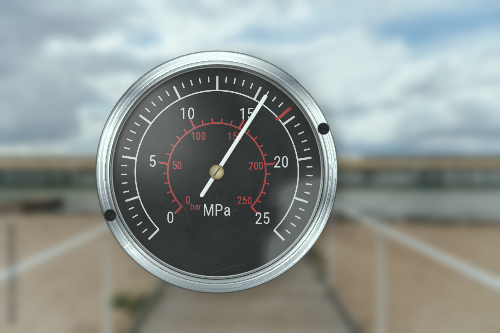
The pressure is 15.5 MPa
